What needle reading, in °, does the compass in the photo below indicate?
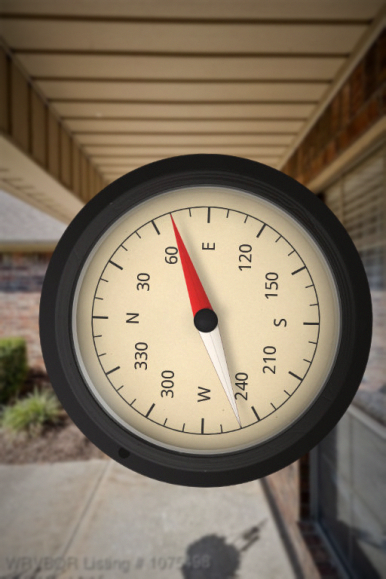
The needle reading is 70 °
